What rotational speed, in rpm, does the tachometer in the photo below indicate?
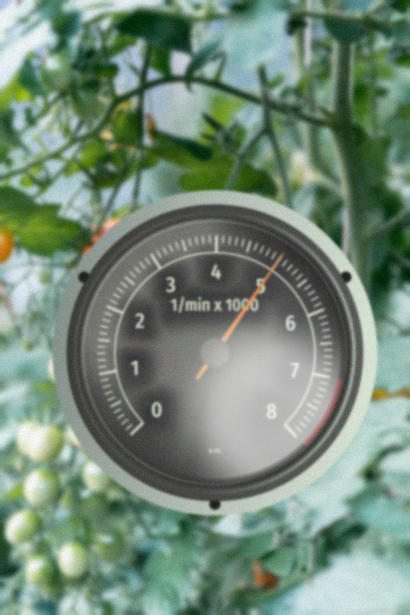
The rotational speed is 5000 rpm
